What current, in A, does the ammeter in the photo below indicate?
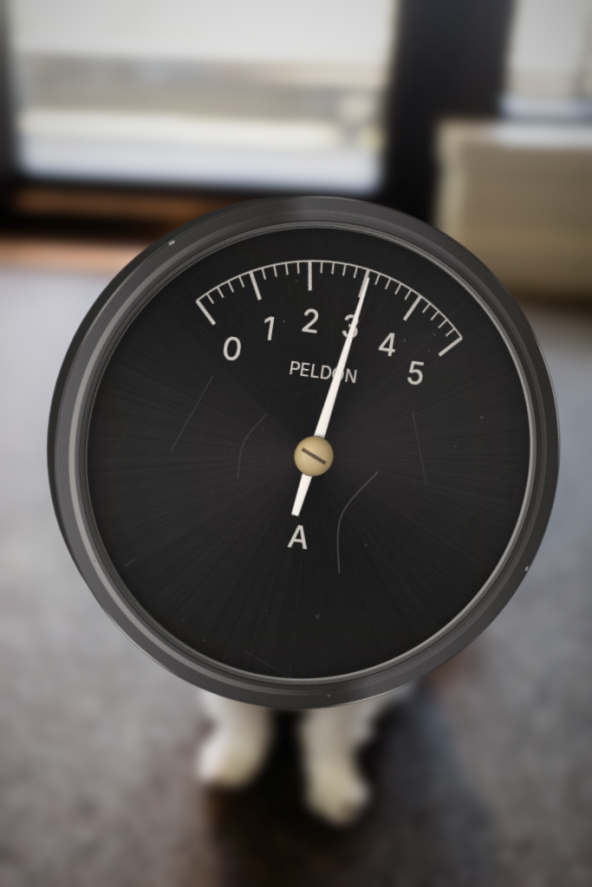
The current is 3 A
